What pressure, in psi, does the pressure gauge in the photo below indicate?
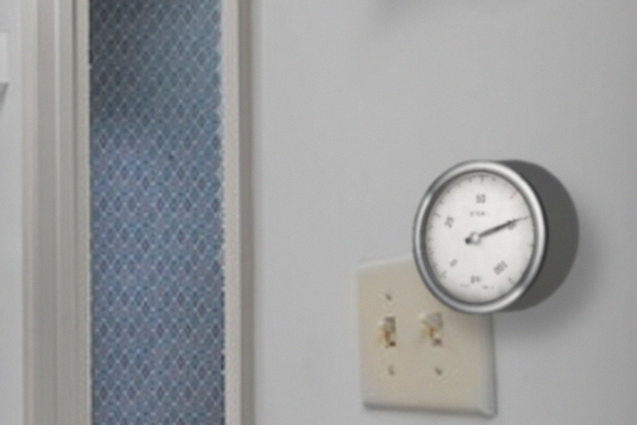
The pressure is 75 psi
